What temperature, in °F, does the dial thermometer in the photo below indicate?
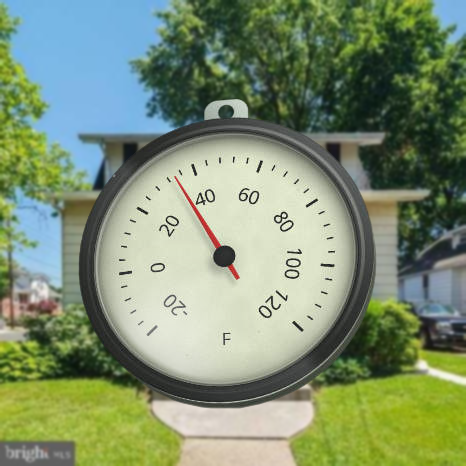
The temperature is 34 °F
